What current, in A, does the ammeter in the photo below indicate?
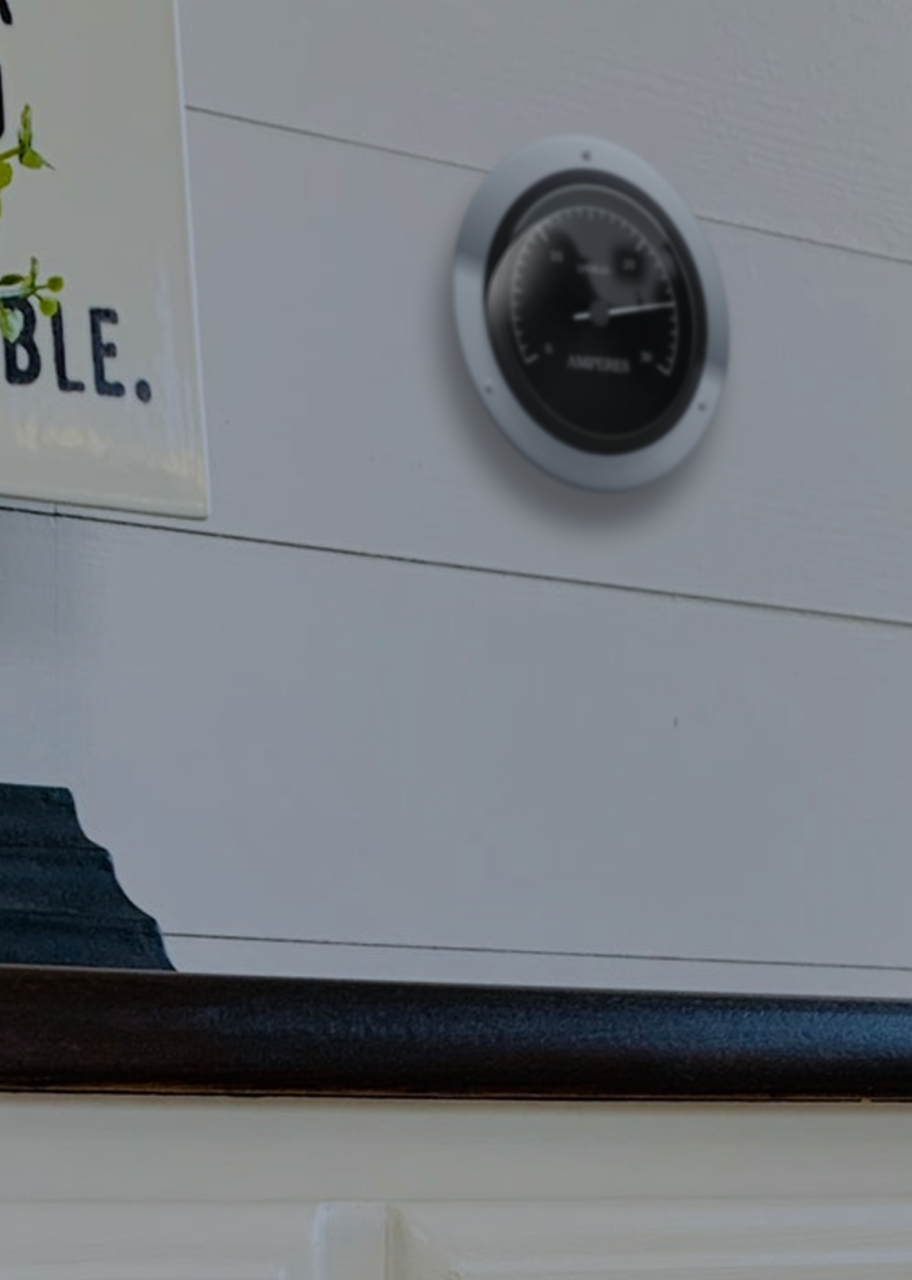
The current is 25 A
